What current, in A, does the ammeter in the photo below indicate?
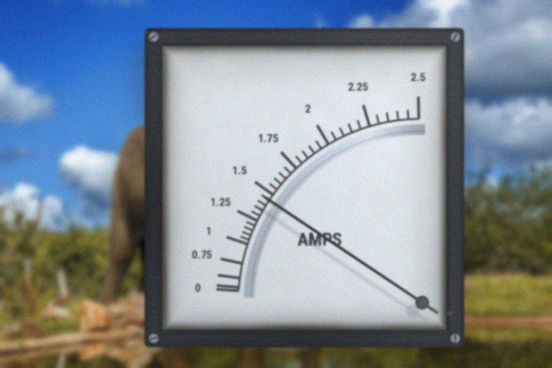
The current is 1.45 A
